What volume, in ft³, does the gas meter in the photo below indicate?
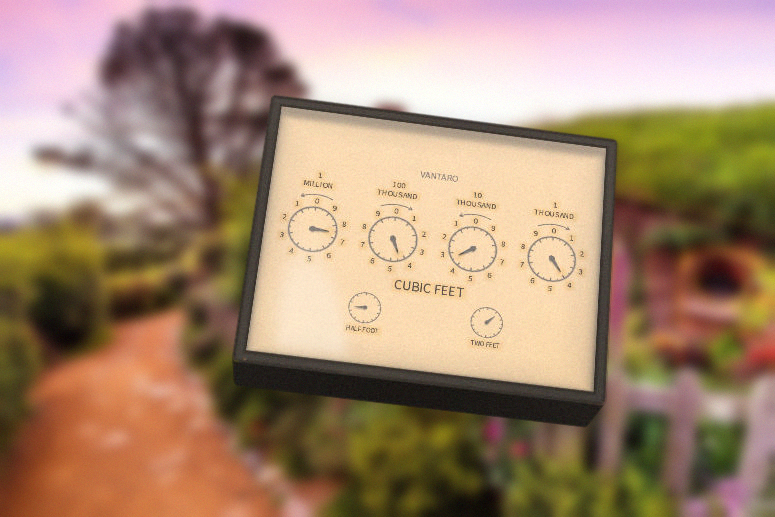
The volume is 743400 ft³
